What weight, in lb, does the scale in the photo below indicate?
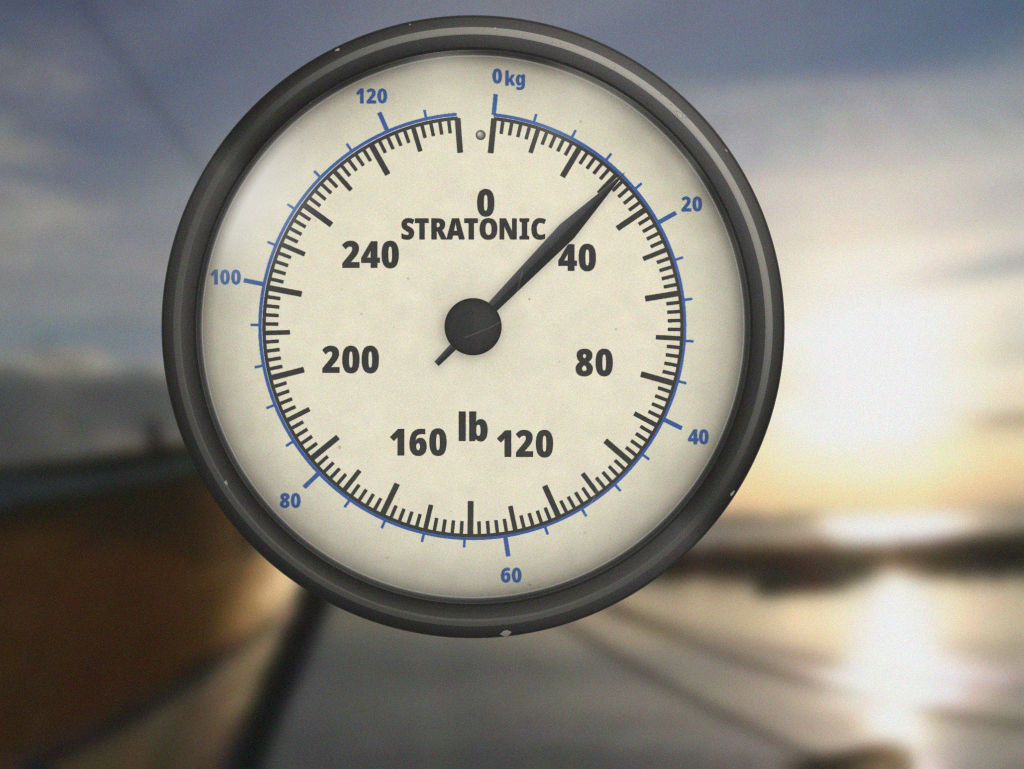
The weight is 31 lb
